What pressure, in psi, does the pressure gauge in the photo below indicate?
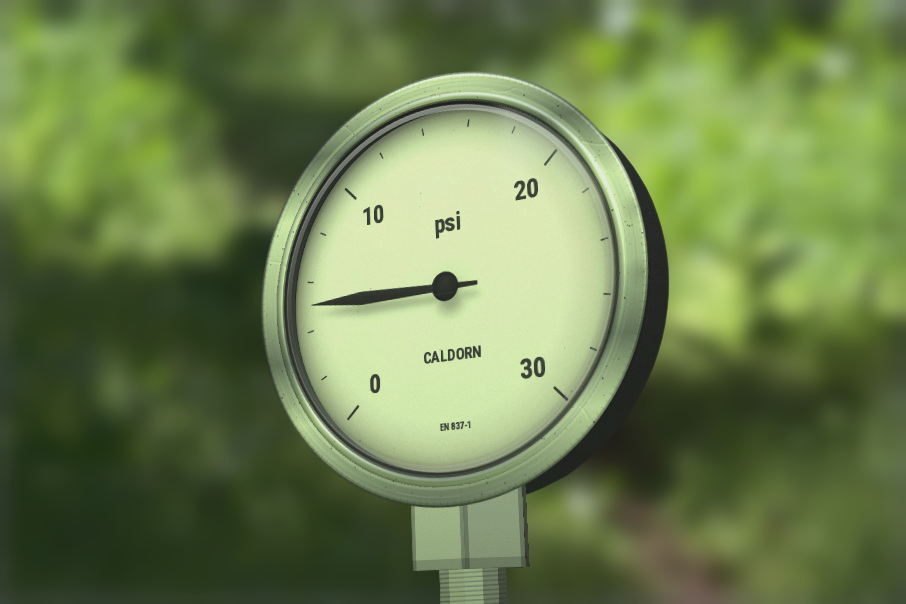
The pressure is 5 psi
